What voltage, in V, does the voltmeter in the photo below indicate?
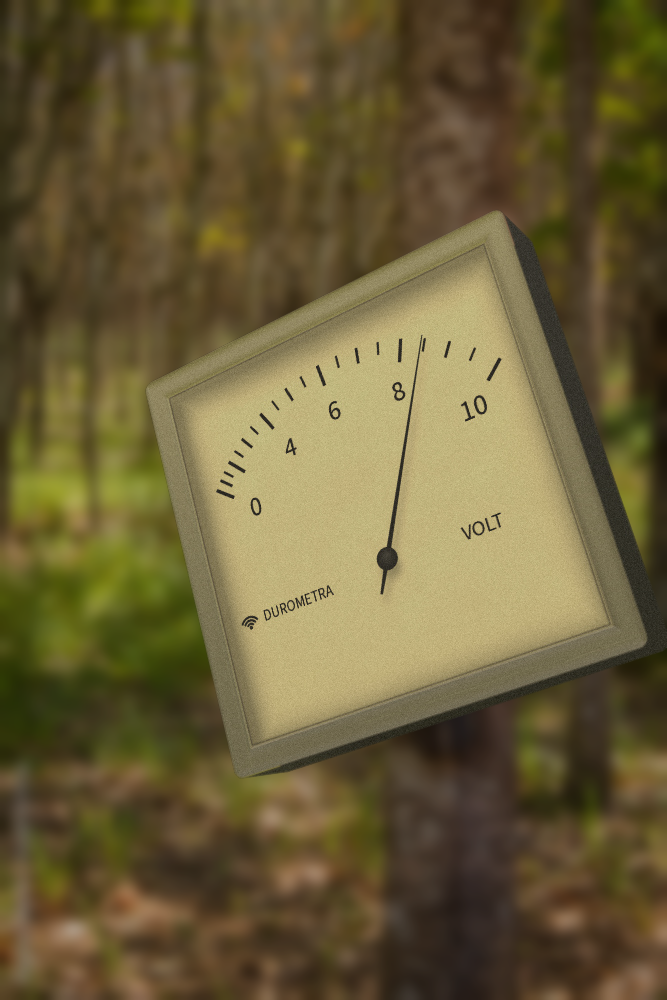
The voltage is 8.5 V
